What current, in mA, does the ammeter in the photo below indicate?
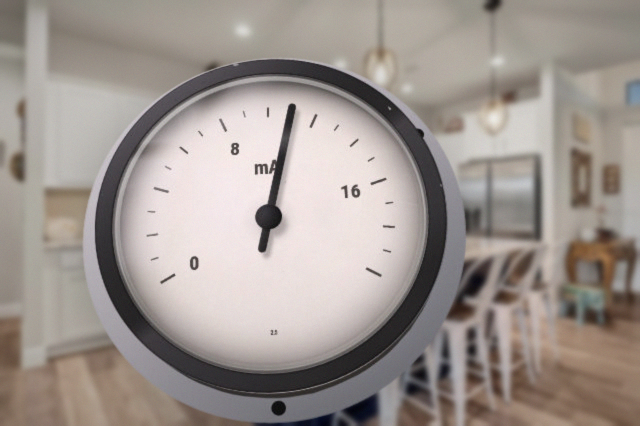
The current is 11 mA
